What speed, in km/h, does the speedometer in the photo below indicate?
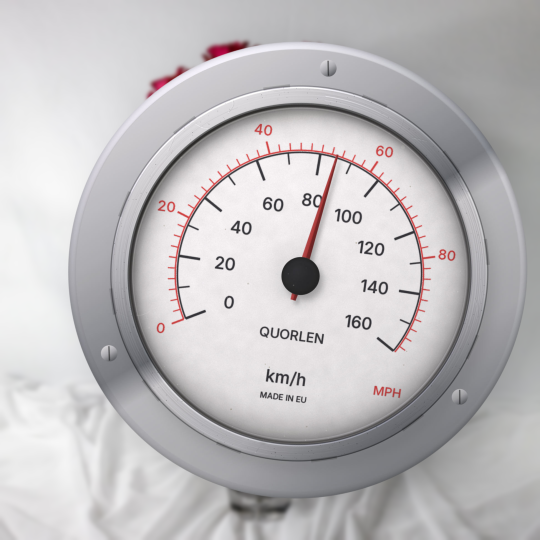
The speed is 85 km/h
